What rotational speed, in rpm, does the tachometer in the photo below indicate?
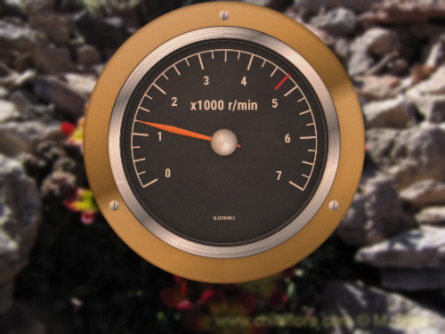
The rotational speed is 1250 rpm
